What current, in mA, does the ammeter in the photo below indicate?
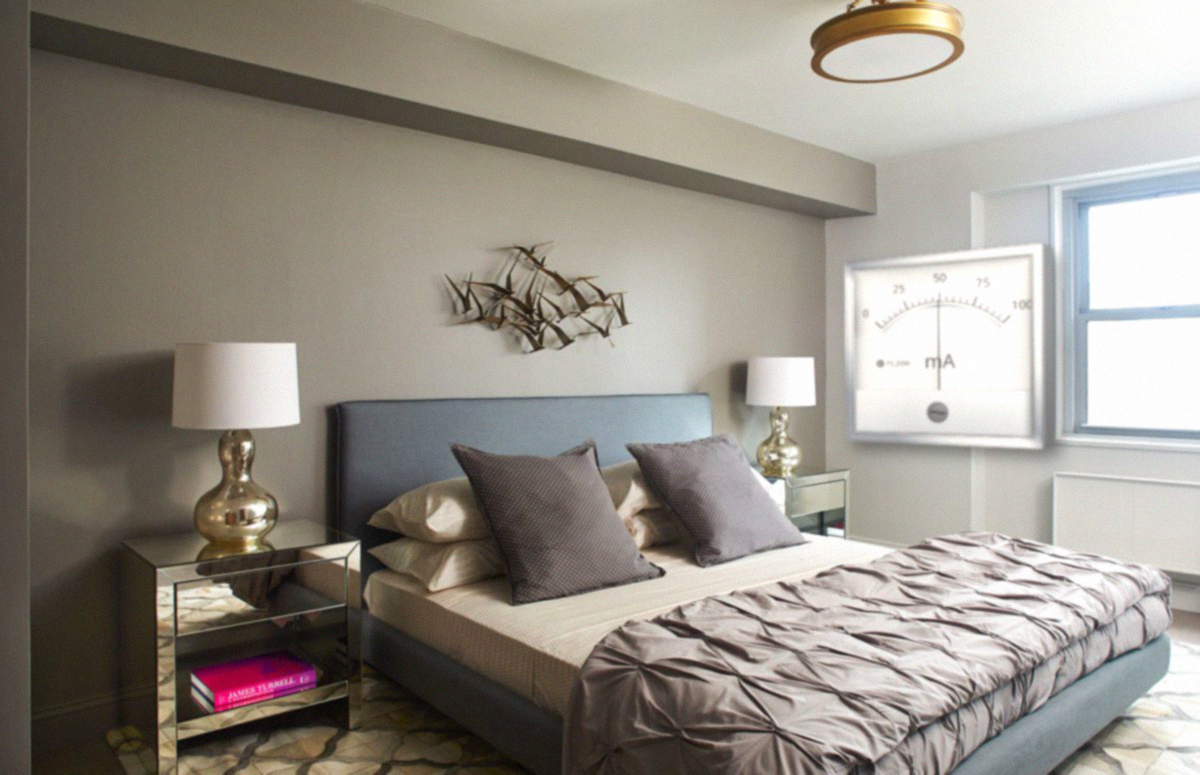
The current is 50 mA
